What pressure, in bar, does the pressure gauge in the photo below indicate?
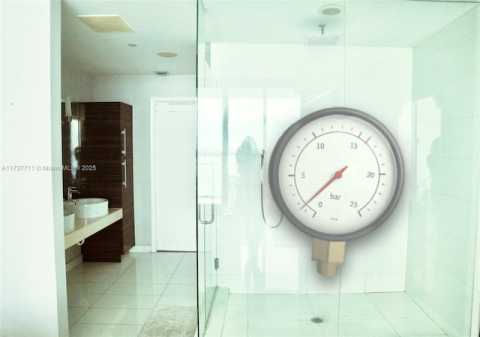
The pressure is 1.5 bar
